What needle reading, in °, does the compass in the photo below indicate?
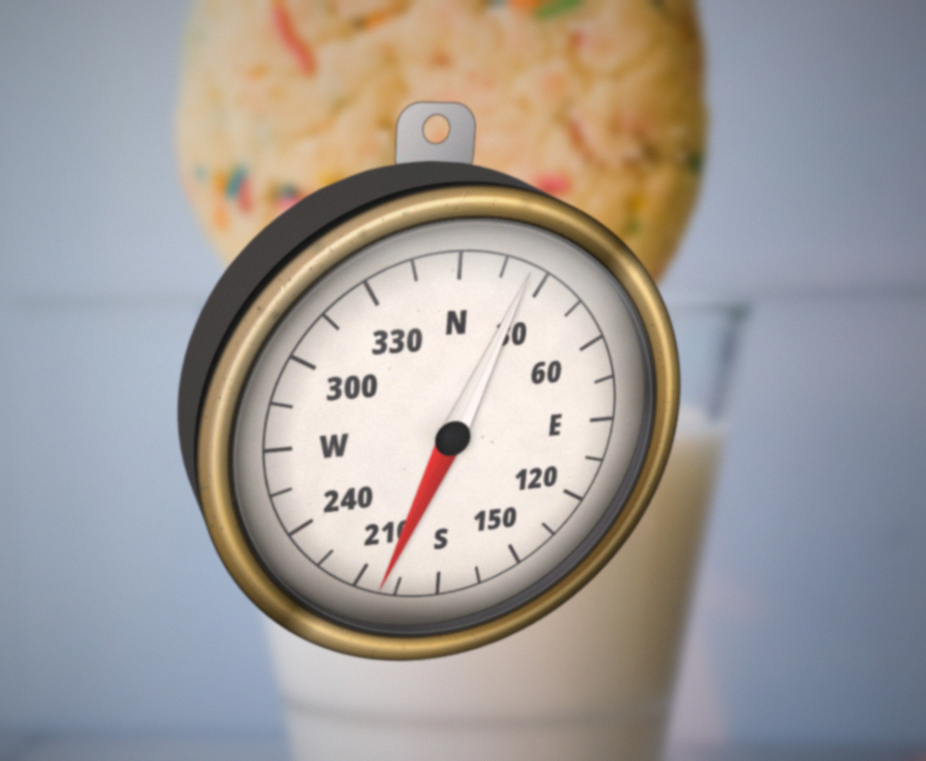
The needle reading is 202.5 °
